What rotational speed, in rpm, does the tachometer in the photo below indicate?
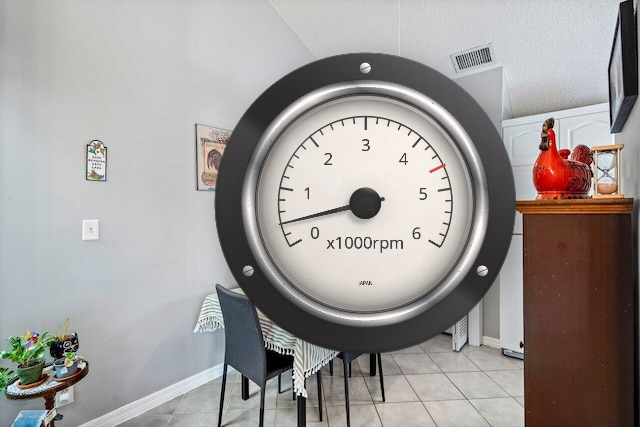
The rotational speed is 400 rpm
